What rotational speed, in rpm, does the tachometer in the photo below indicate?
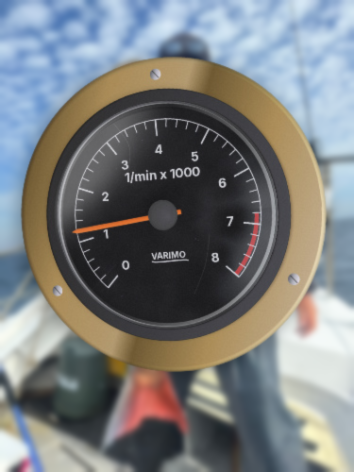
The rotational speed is 1200 rpm
